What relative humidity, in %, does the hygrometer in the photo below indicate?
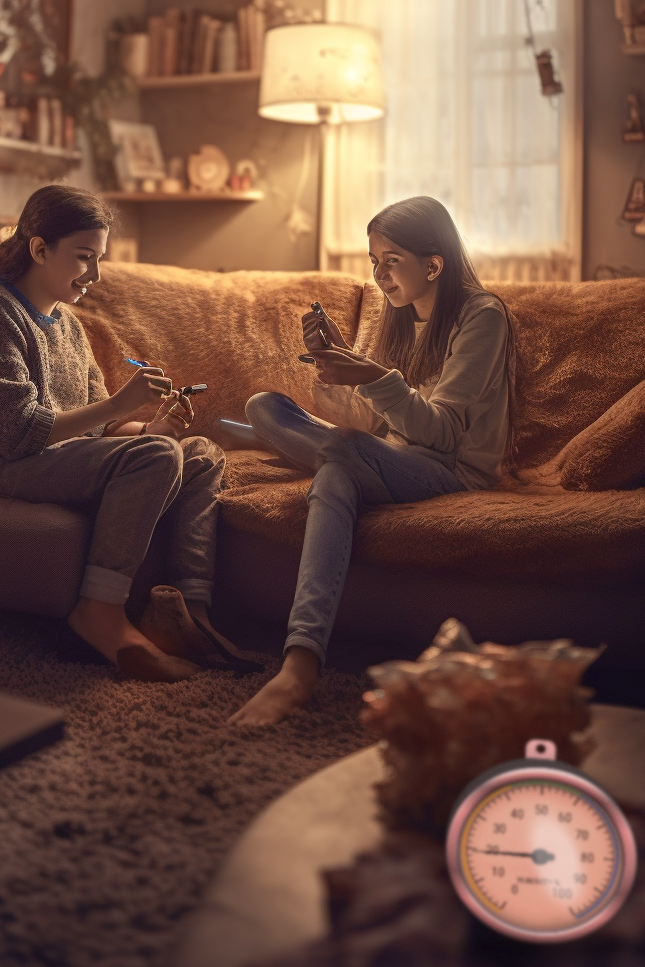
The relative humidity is 20 %
